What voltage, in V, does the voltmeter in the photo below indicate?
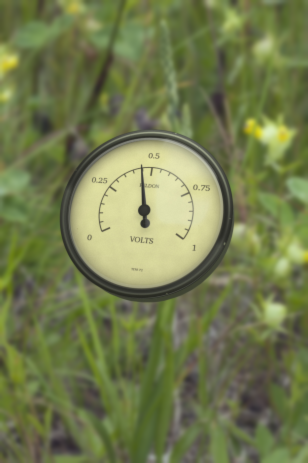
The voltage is 0.45 V
